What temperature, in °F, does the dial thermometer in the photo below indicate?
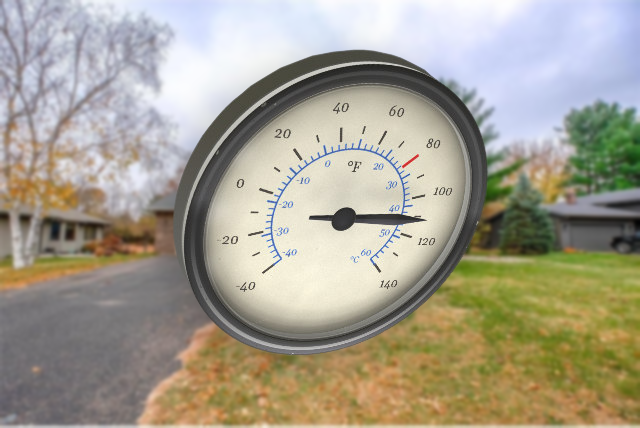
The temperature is 110 °F
